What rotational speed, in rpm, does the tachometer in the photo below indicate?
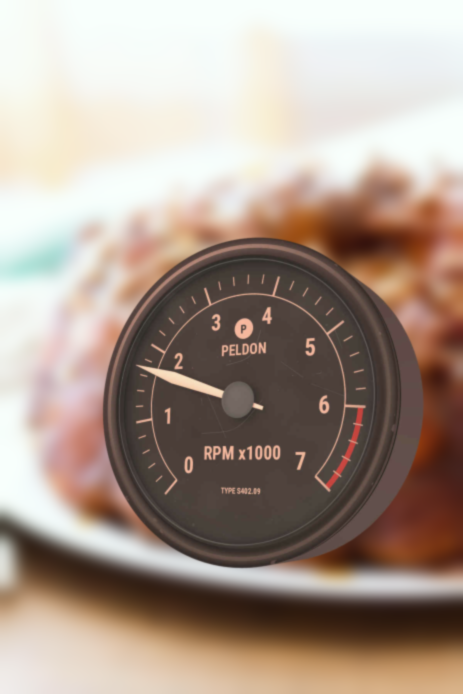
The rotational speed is 1700 rpm
